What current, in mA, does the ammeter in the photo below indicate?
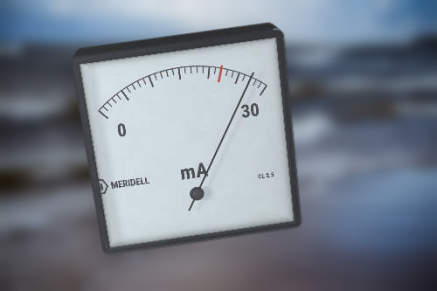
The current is 27 mA
